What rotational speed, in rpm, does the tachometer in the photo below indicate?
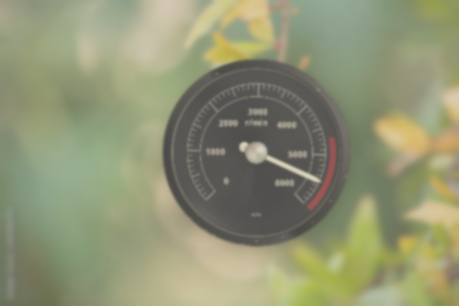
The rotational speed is 5500 rpm
